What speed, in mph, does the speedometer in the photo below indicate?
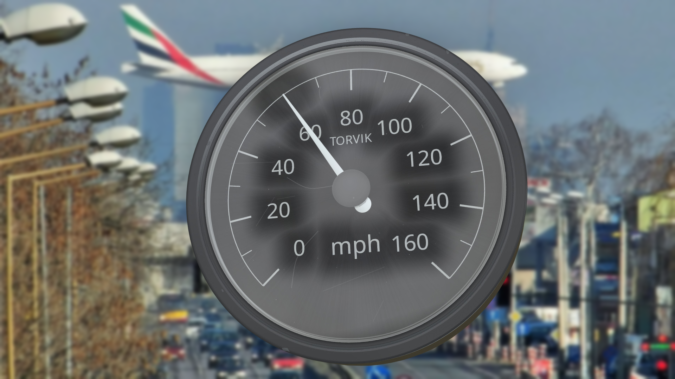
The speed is 60 mph
